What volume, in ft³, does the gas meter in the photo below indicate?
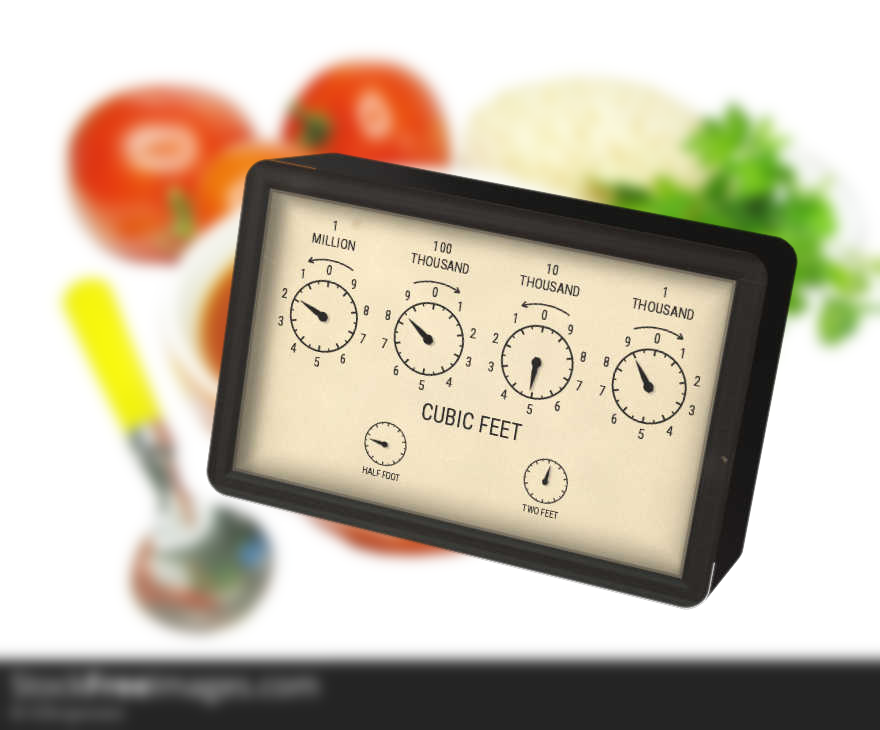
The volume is 184900 ft³
